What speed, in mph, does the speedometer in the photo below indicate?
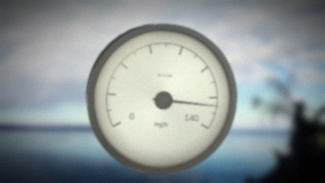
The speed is 125 mph
